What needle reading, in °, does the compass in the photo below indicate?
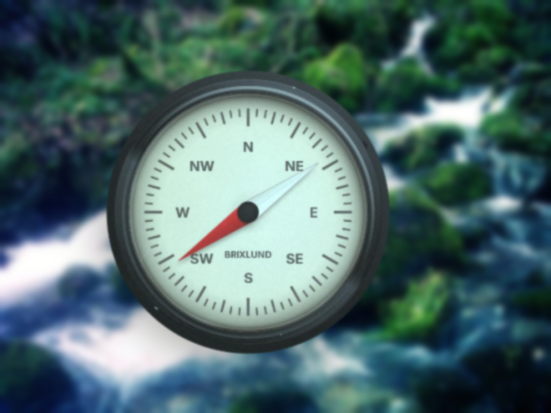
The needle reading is 235 °
